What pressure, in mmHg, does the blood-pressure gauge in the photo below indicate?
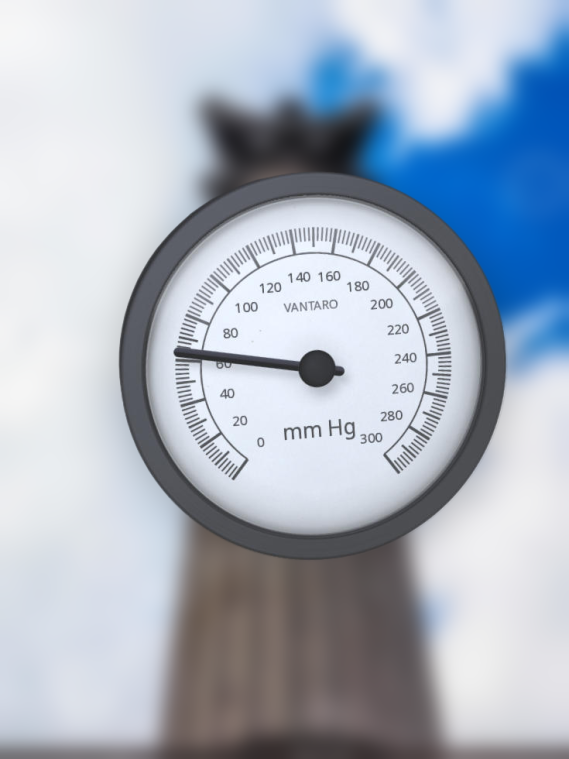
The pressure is 64 mmHg
